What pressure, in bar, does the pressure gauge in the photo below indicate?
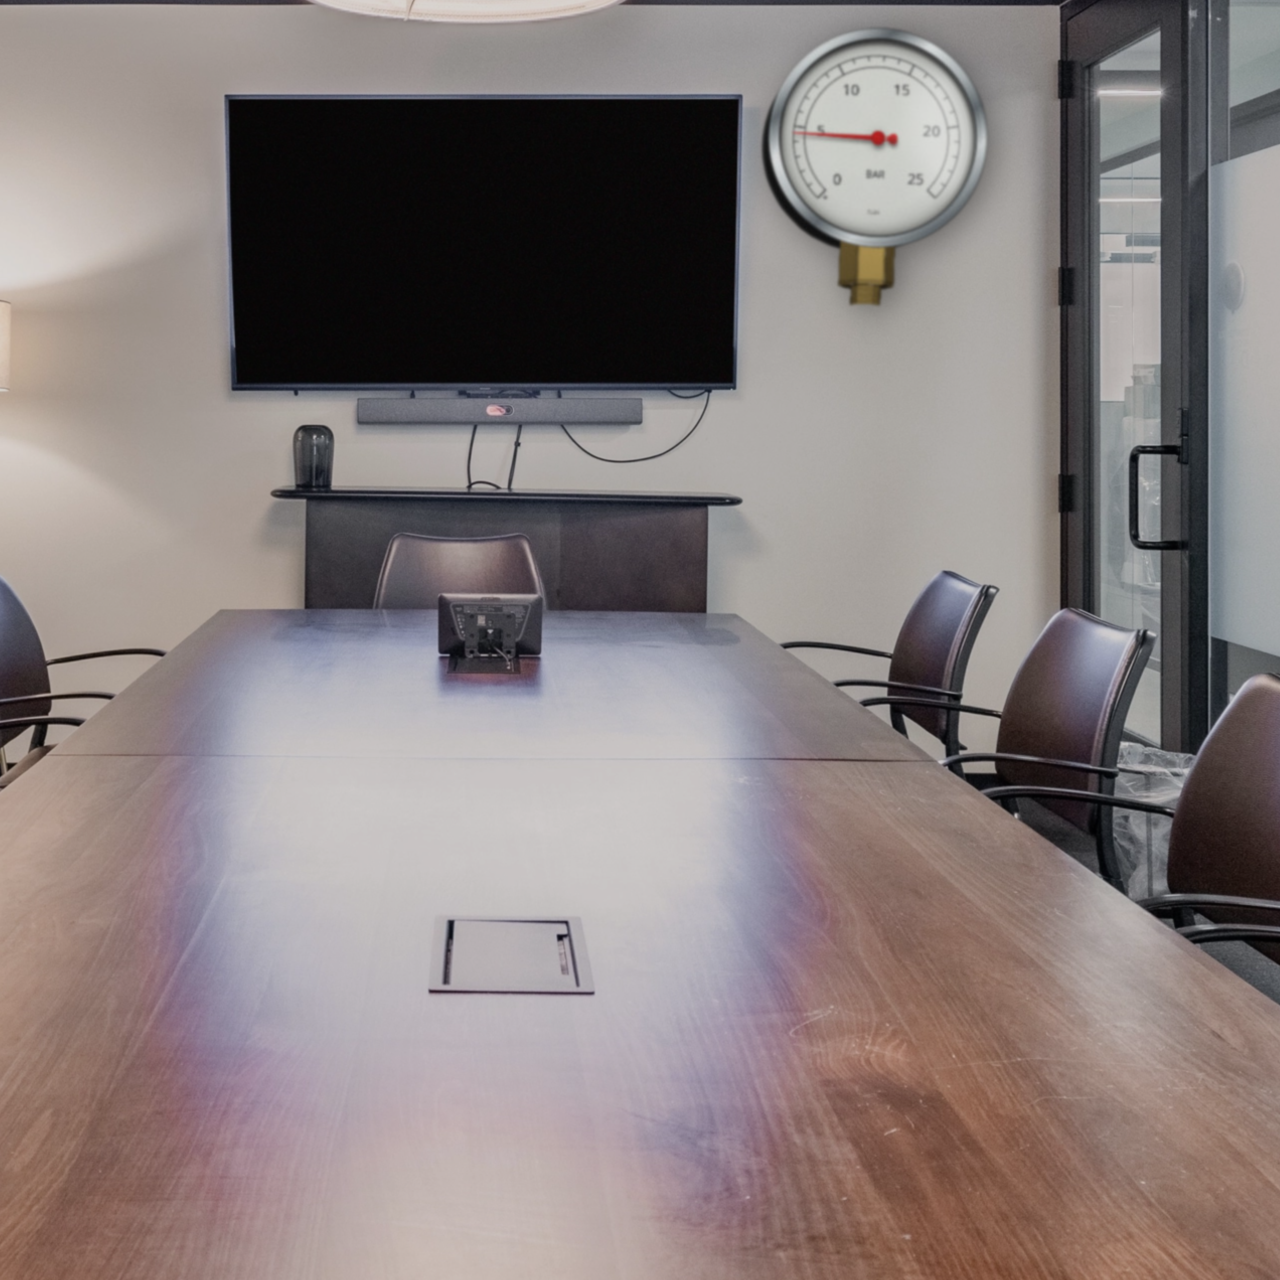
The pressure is 4.5 bar
